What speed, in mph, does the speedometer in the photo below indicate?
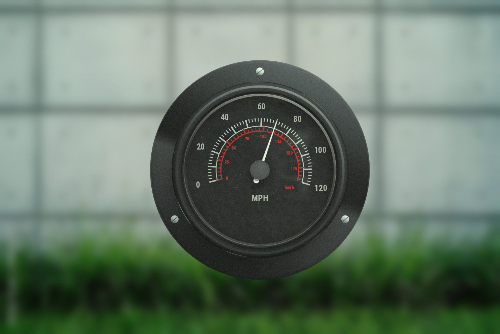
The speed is 70 mph
